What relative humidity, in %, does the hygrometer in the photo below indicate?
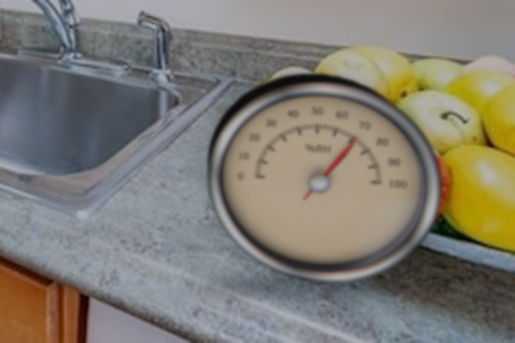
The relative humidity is 70 %
